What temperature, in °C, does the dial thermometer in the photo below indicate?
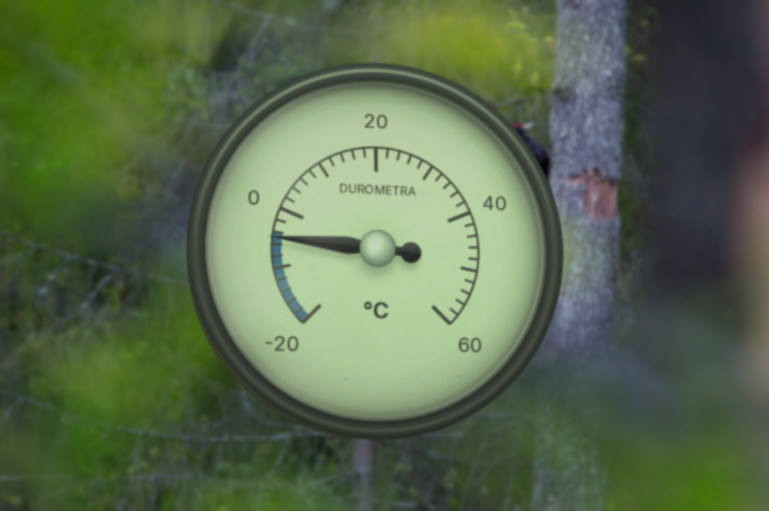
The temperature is -5 °C
